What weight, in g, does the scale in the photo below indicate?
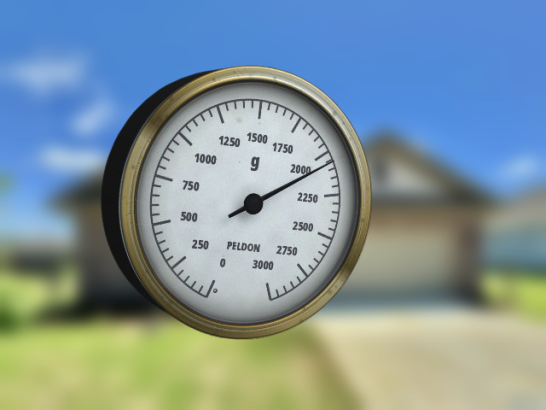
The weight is 2050 g
